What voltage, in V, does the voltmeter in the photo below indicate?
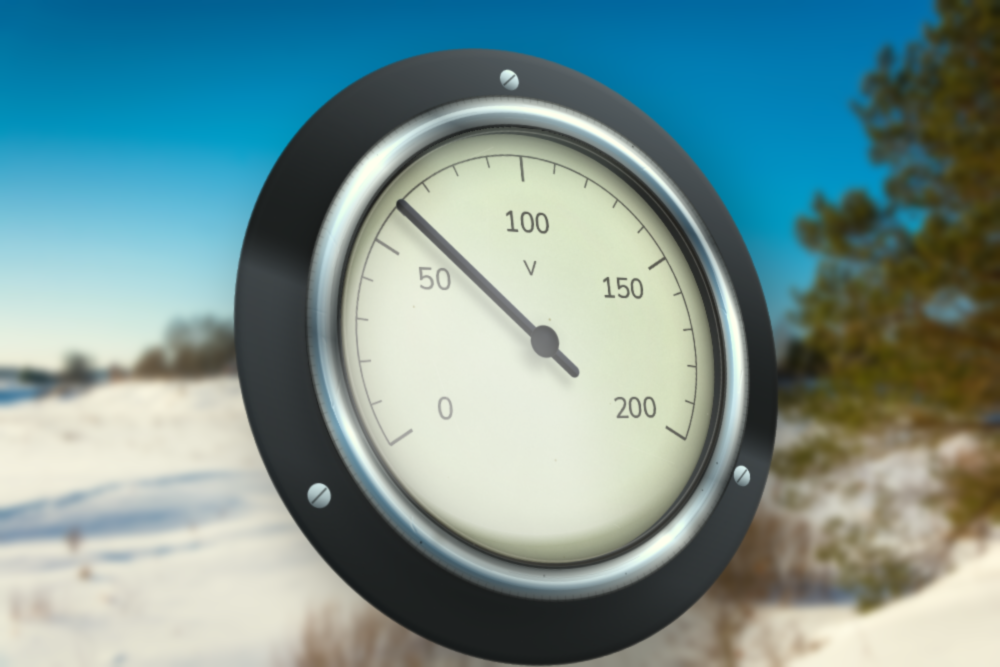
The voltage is 60 V
